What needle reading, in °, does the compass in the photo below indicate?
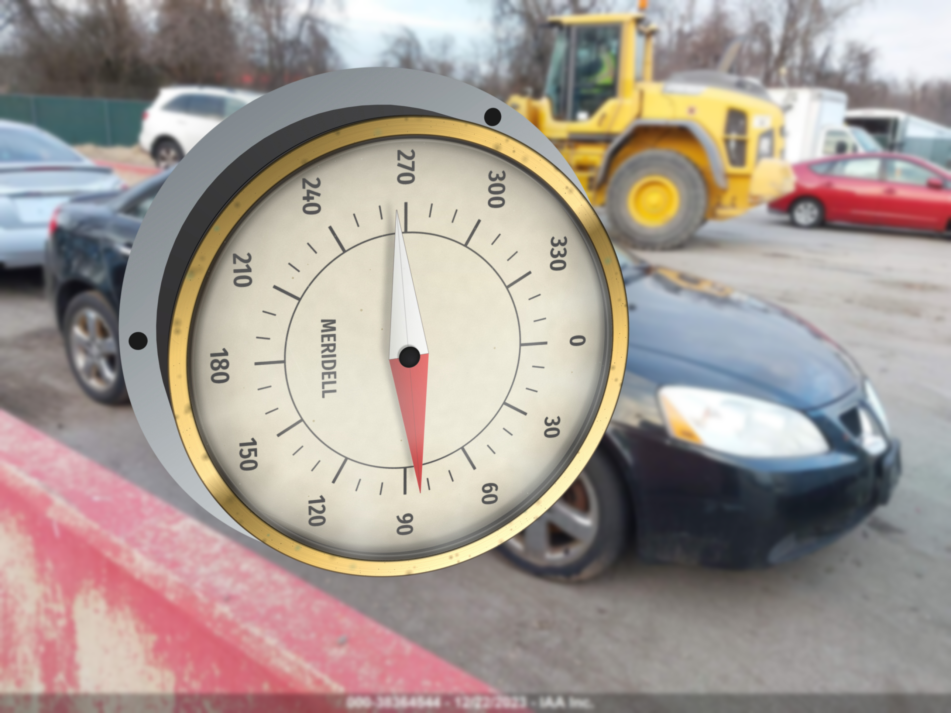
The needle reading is 85 °
